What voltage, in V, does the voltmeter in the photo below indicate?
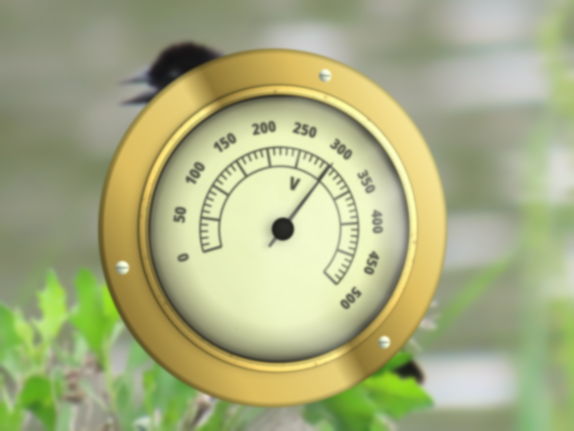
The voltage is 300 V
